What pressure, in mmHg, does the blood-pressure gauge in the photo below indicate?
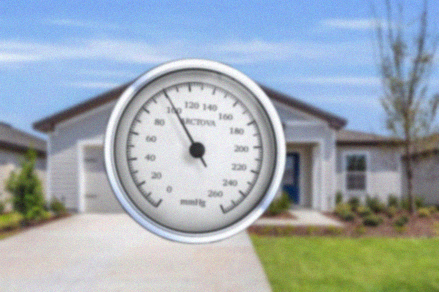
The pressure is 100 mmHg
